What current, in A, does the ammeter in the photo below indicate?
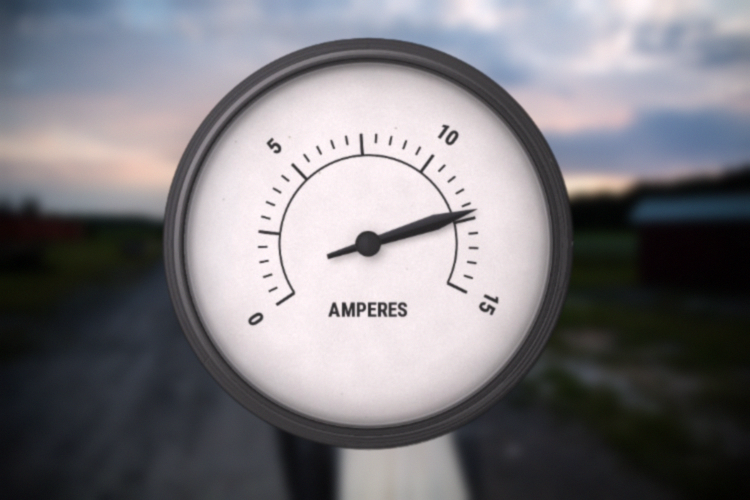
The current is 12.25 A
